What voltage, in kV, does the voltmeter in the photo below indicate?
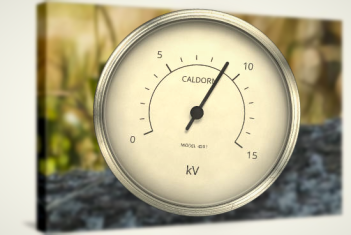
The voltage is 9 kV
